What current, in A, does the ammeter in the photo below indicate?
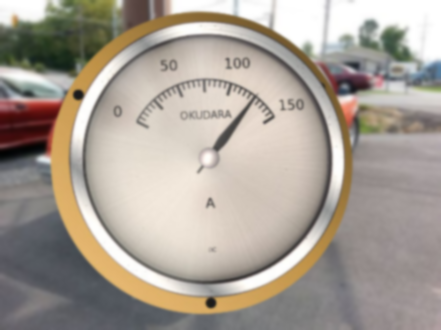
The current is 125 A
